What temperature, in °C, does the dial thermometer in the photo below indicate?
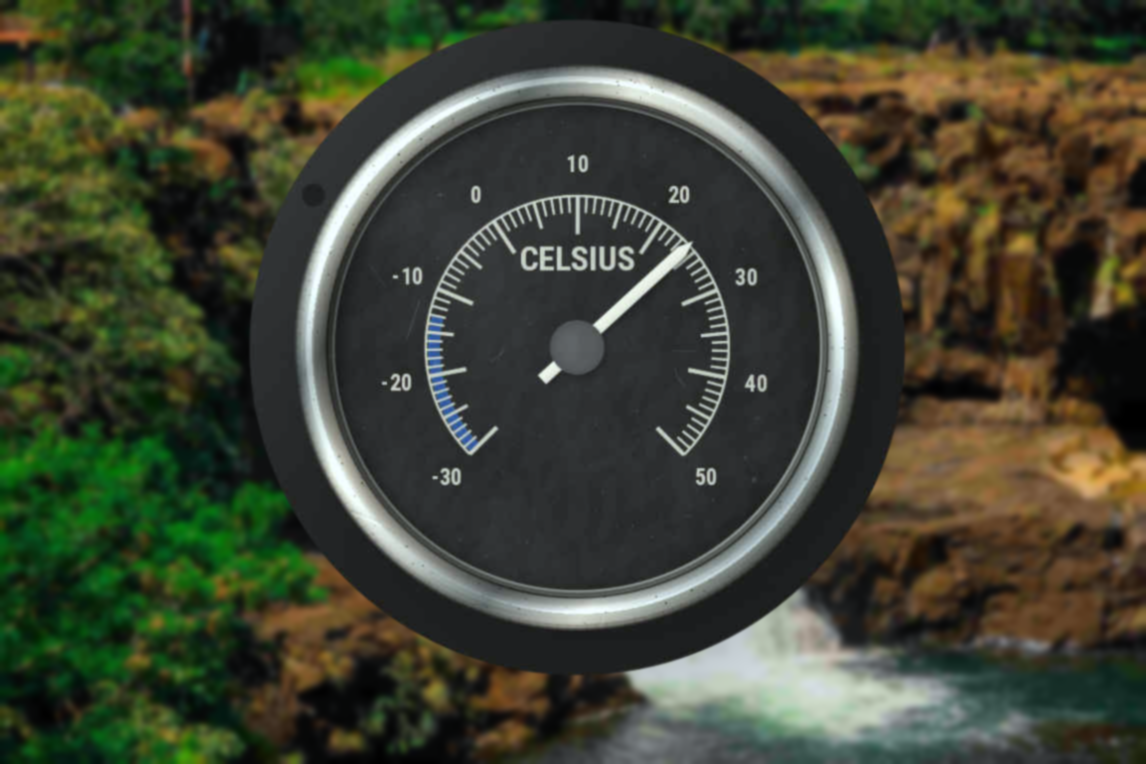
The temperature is 24 °C
